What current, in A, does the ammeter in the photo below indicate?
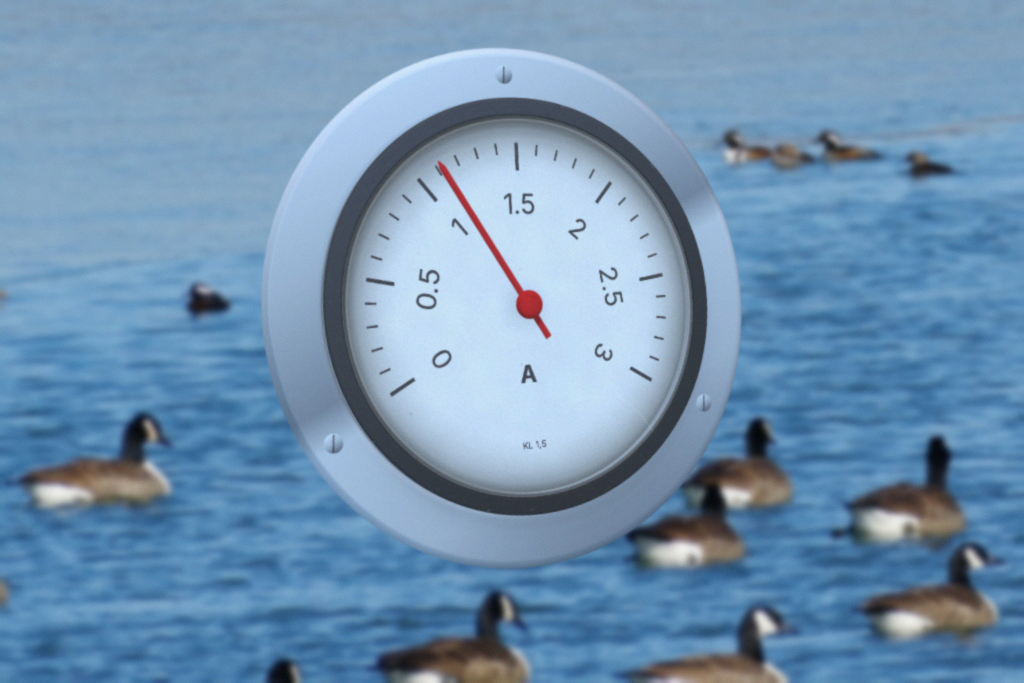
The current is 1.1 A
